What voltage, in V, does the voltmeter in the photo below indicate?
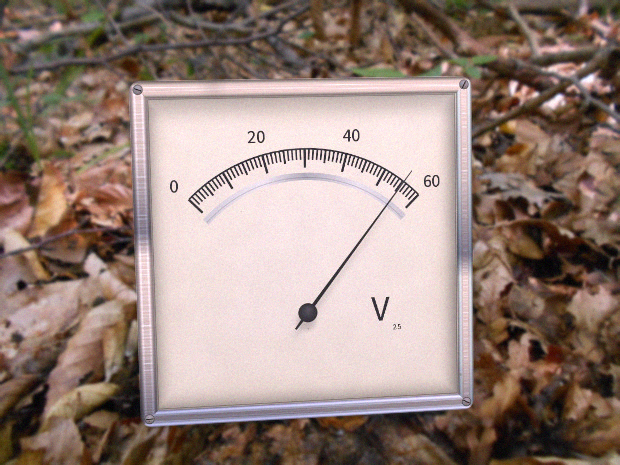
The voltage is 55 V
